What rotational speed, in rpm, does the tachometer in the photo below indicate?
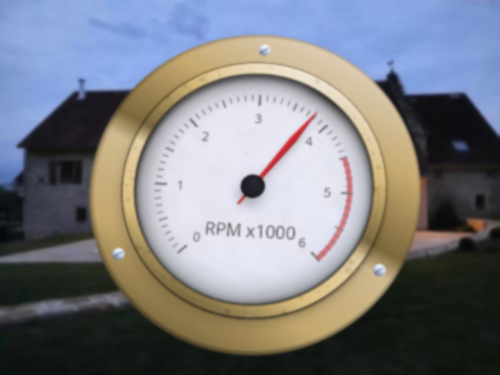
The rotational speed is 3800 rpm
